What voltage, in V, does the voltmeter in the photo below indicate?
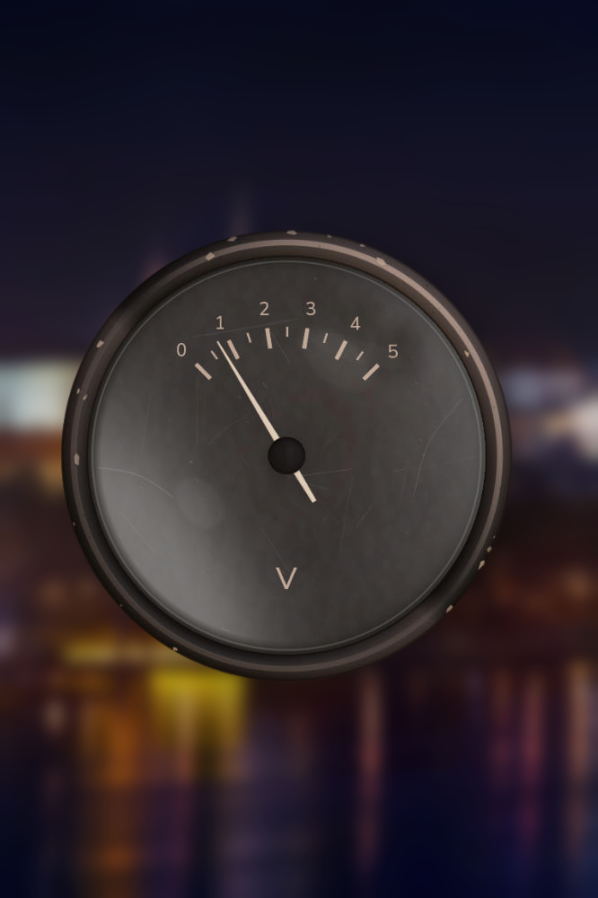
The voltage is 0.75 V
